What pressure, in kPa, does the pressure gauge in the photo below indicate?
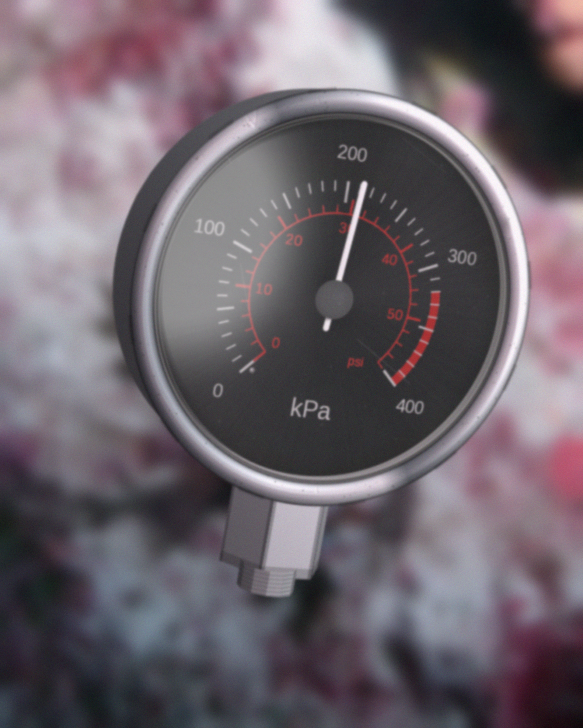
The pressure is 210 kPa
